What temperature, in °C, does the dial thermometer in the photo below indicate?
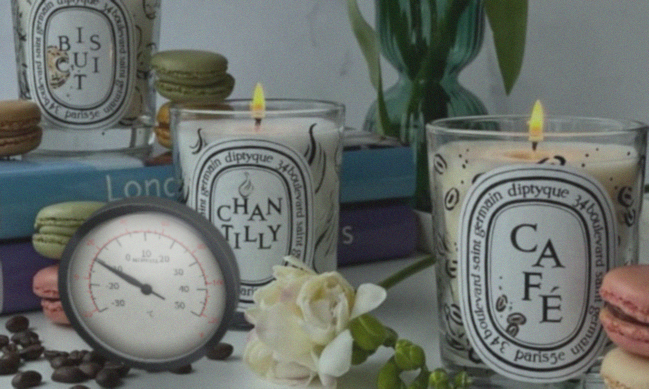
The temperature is -10 °C
